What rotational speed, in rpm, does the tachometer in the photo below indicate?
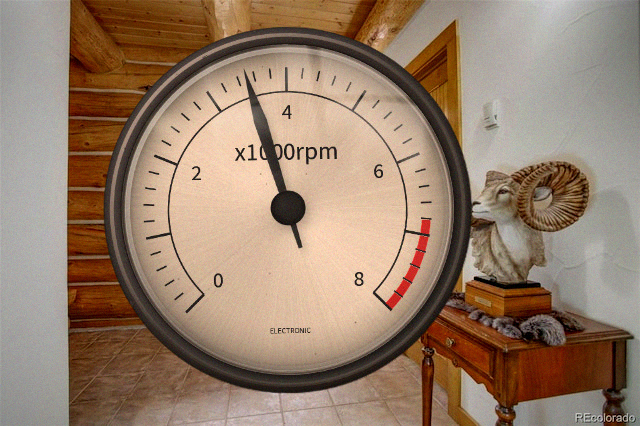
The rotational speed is 3500 rpm
